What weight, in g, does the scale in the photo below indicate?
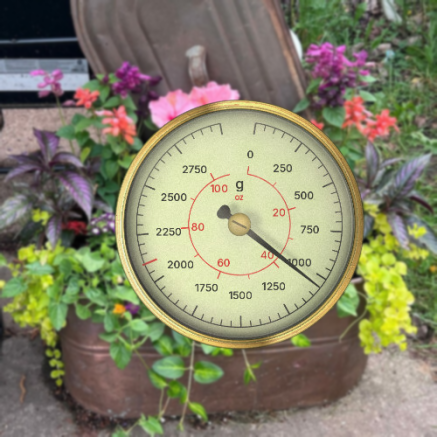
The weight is 1050 g
